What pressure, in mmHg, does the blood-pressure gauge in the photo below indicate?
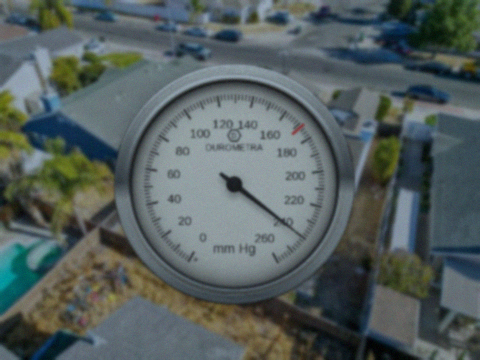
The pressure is 240 mmHg
